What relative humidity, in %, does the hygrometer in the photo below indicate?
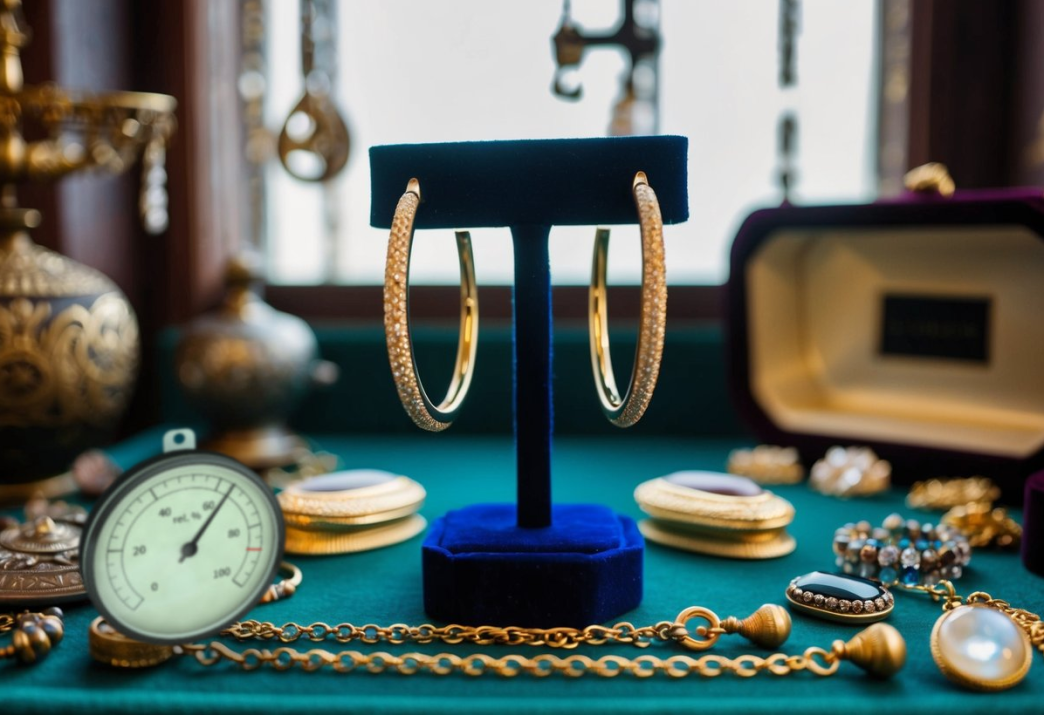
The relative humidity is 64 %
